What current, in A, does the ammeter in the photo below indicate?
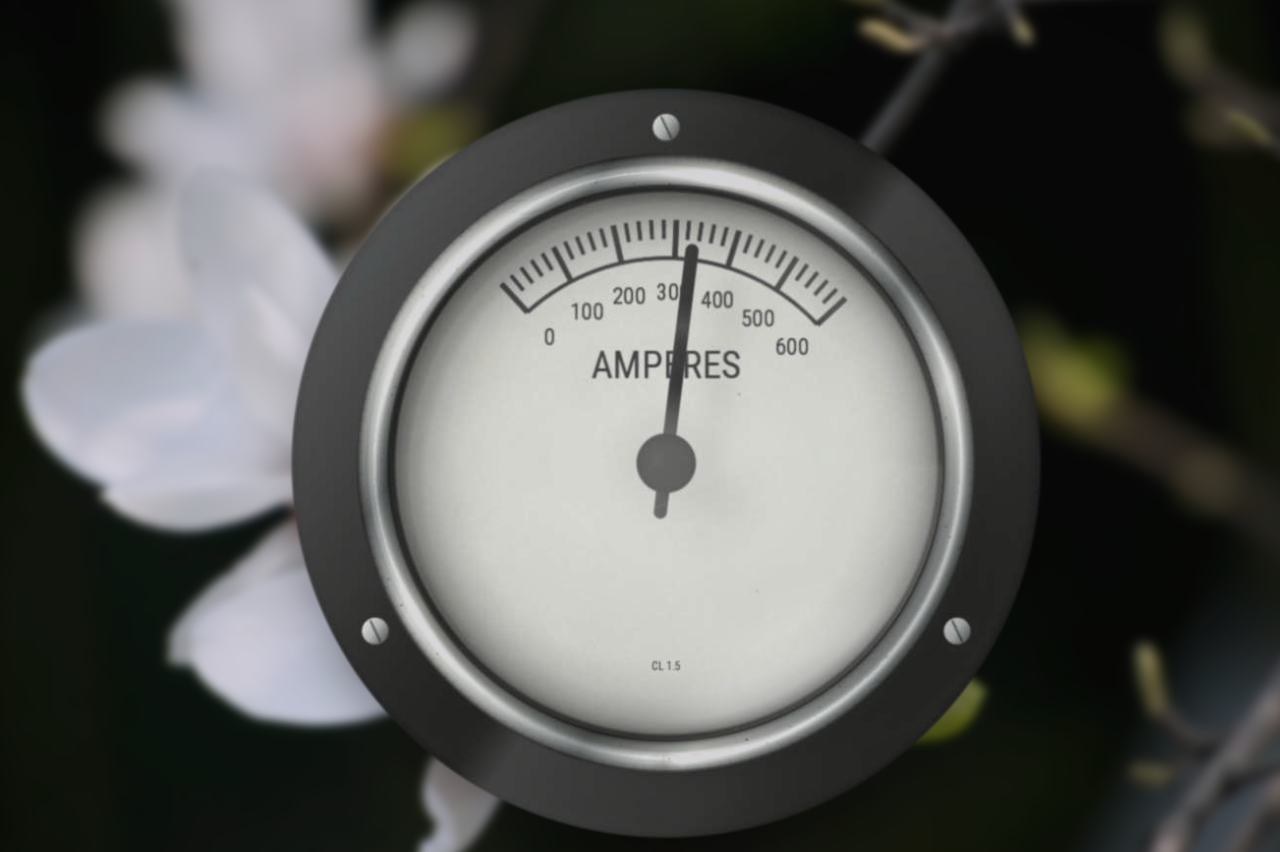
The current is 330 A
